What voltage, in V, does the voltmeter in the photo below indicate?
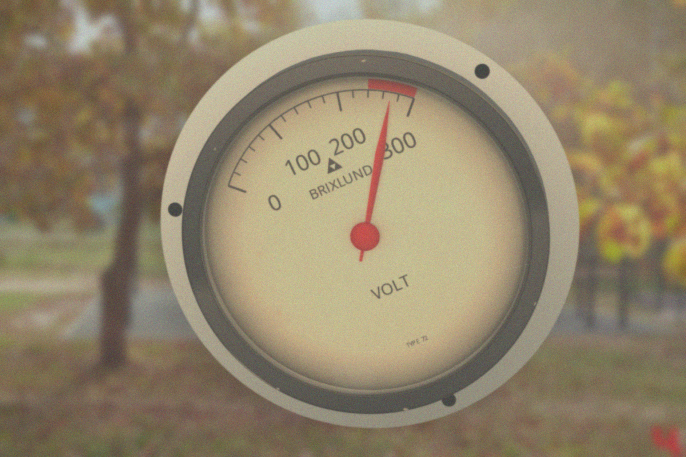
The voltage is 270 V
